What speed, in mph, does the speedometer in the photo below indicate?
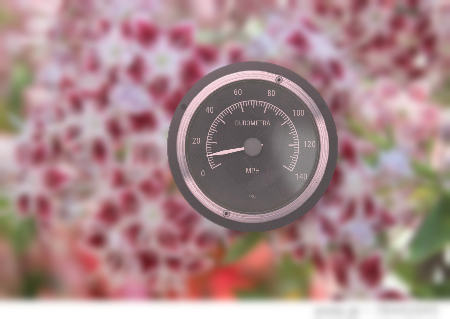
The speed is 10 mph
